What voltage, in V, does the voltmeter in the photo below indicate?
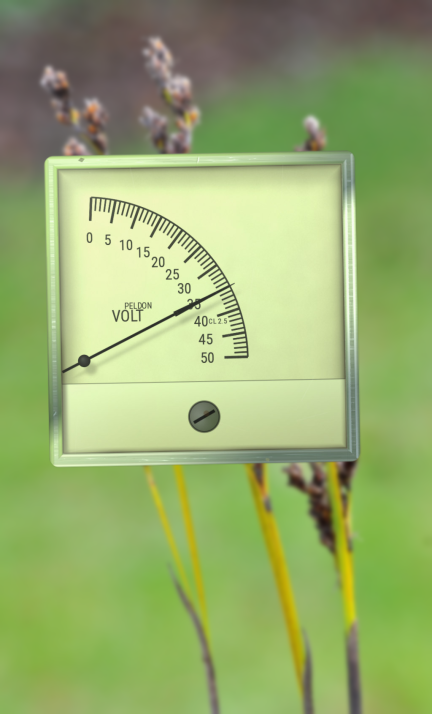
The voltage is 35 V
